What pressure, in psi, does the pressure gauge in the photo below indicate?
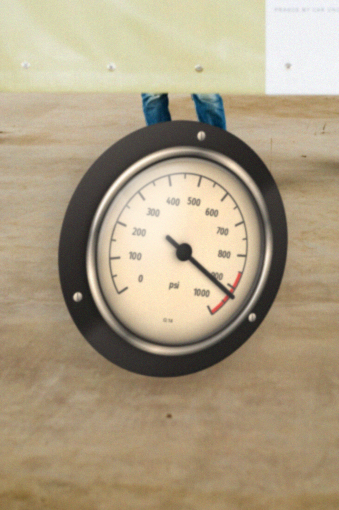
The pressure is 925 psi
